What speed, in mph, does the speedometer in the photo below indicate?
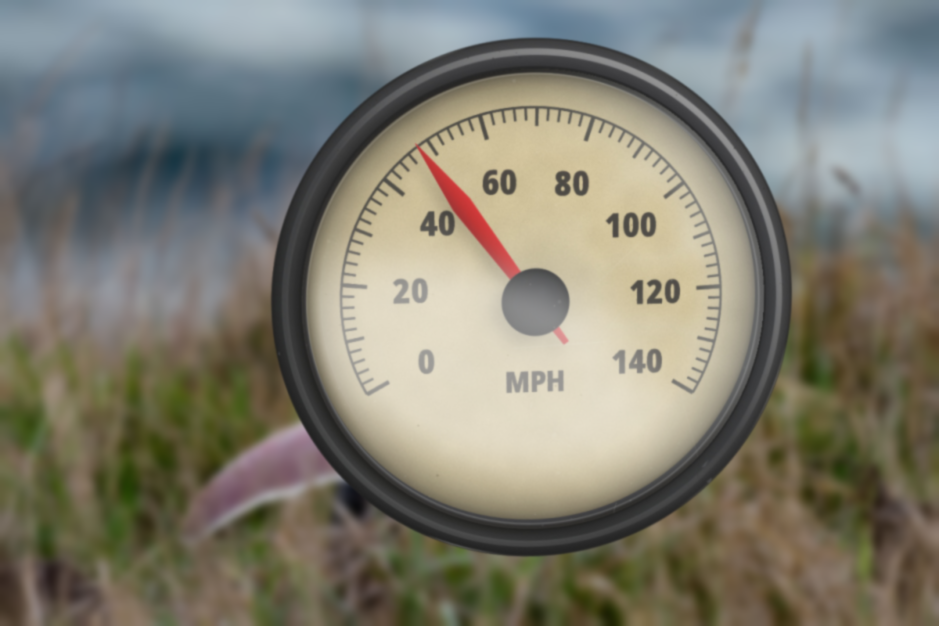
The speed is 48 mph
